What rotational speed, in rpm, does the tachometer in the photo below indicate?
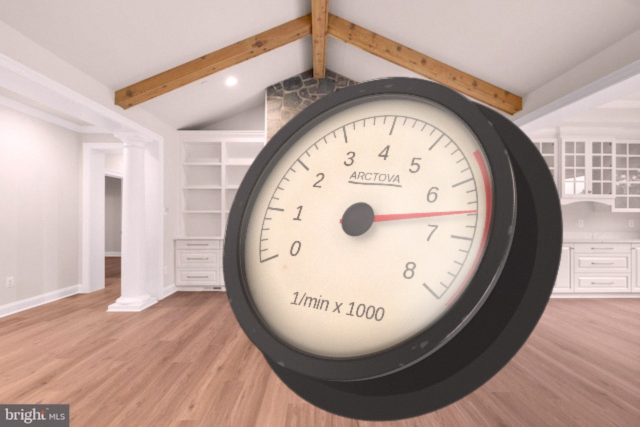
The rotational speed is 6600 rpm
